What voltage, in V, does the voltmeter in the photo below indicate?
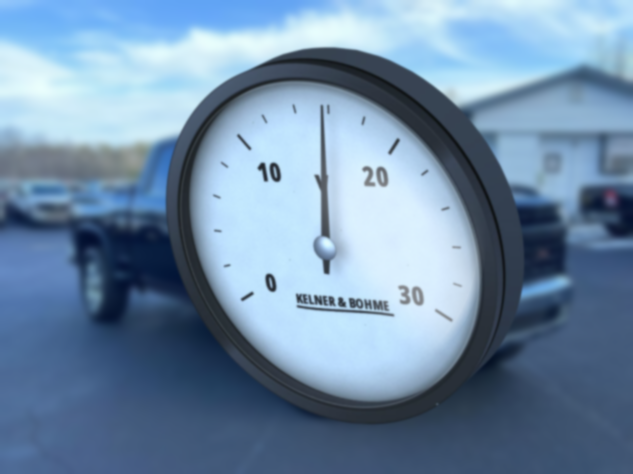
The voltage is 16 V
